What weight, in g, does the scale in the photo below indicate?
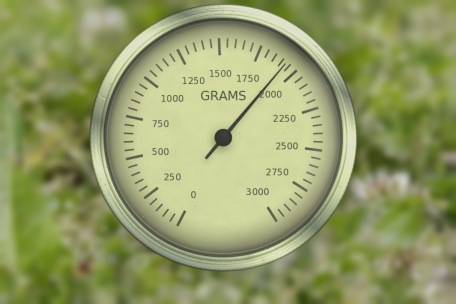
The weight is 1925 g
